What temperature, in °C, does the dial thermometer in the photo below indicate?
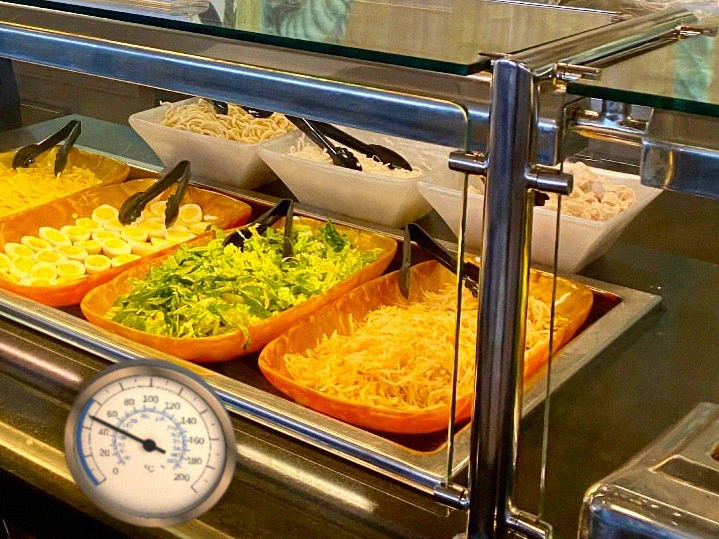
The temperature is 50 °C
